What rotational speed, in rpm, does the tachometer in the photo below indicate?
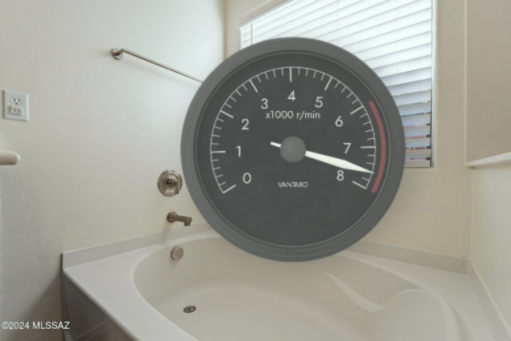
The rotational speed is 7600 rpm
